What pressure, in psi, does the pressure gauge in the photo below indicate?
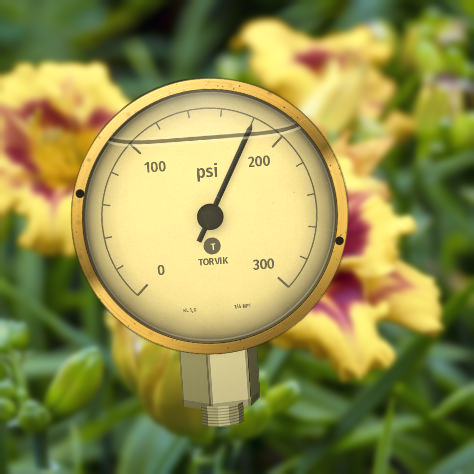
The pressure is 180 psi
